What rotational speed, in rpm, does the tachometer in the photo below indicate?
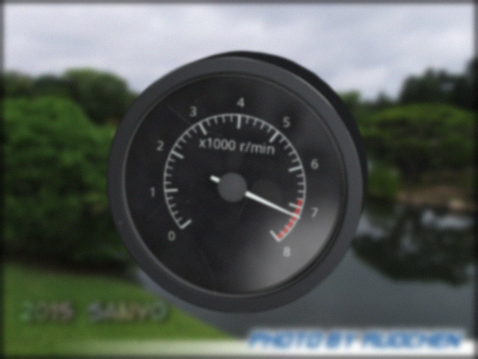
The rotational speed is 7200 rpm
